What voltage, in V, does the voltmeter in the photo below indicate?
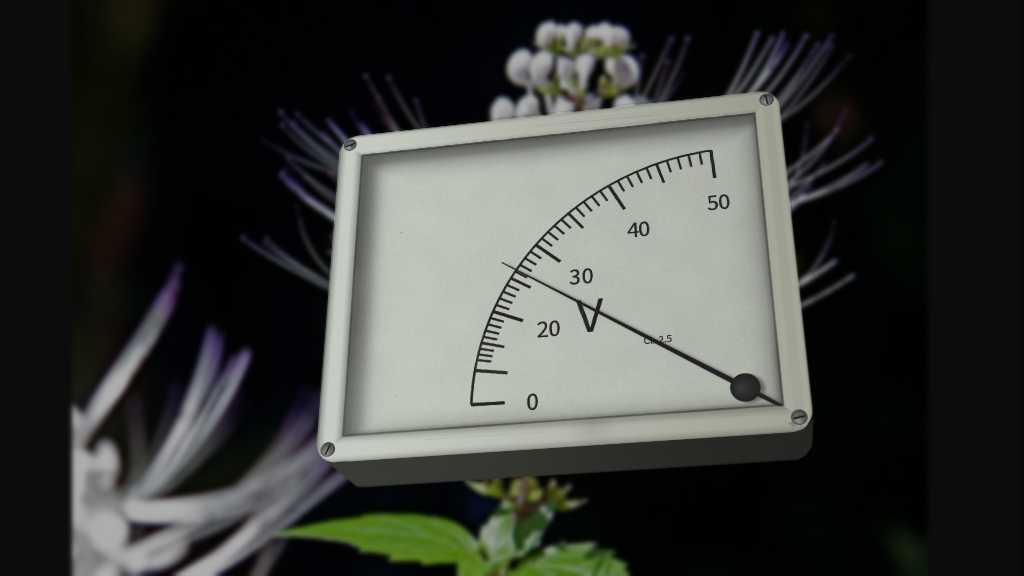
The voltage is 26 V
